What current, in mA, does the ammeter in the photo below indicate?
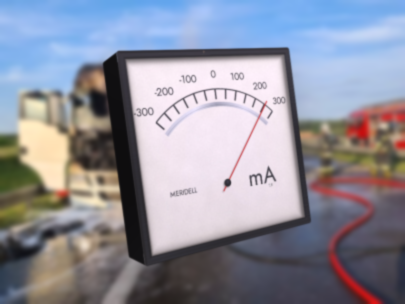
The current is 250 mA
